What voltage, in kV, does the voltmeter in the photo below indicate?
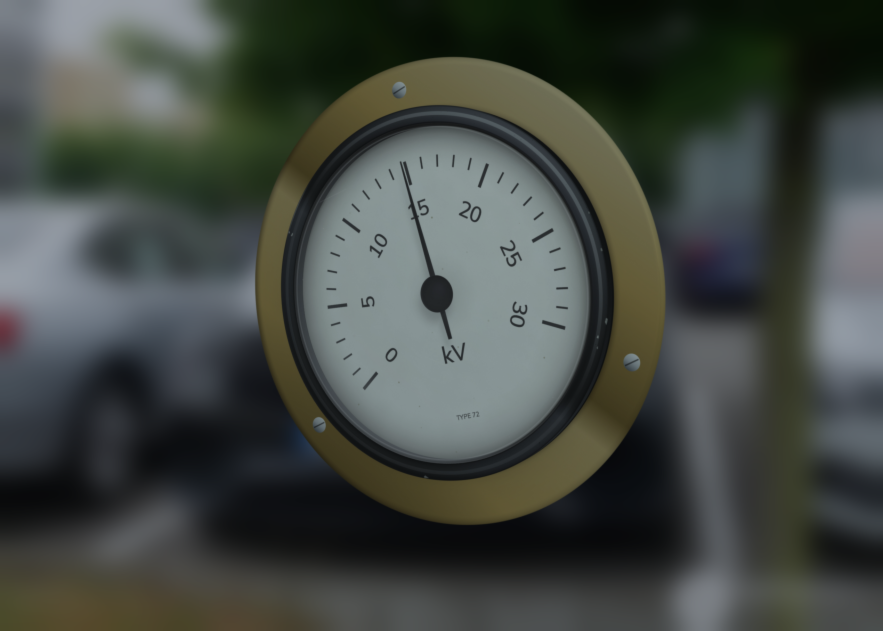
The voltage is 15 kV
